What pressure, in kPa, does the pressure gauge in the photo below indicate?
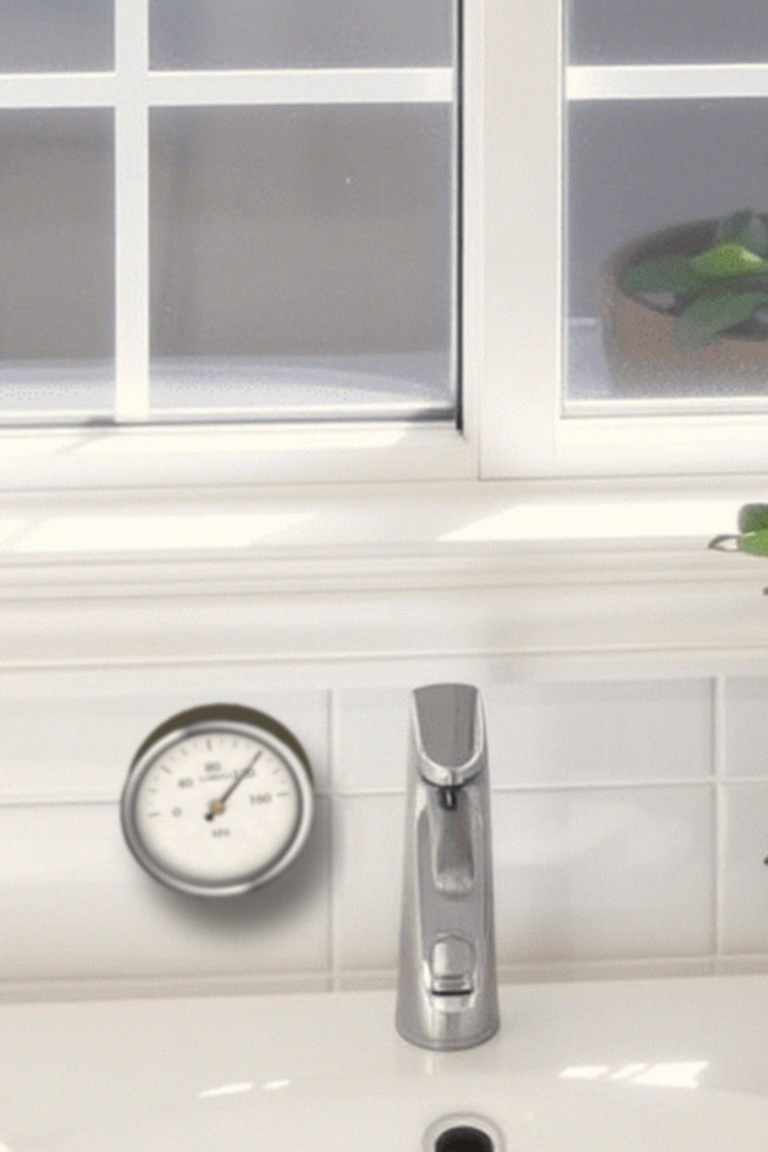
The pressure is 120 kPa
